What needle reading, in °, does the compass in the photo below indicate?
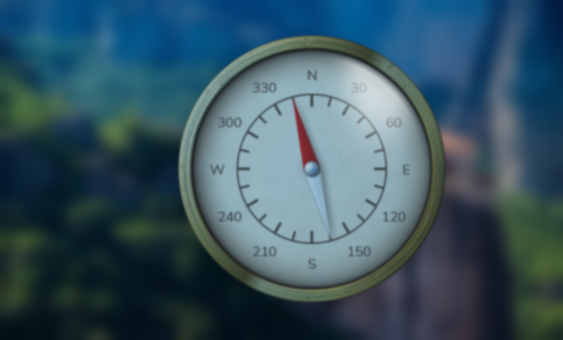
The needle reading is 345 °
